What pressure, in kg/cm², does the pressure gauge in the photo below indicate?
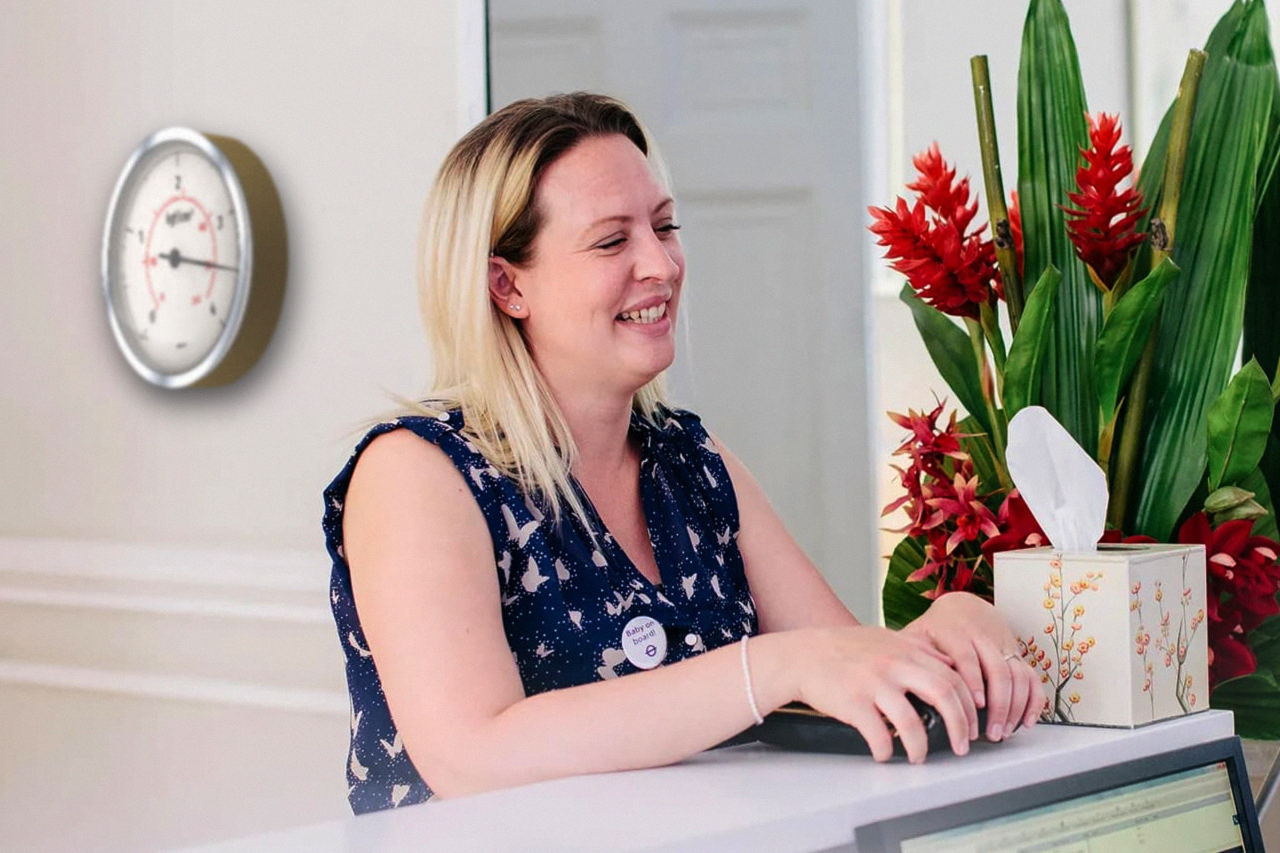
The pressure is 3.5 kg/cm²
